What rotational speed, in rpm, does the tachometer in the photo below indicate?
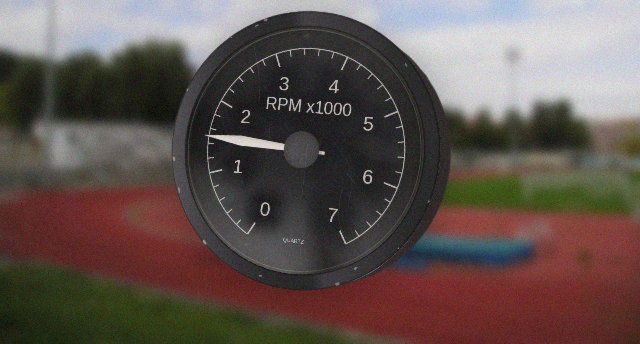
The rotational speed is 1500 rpm
